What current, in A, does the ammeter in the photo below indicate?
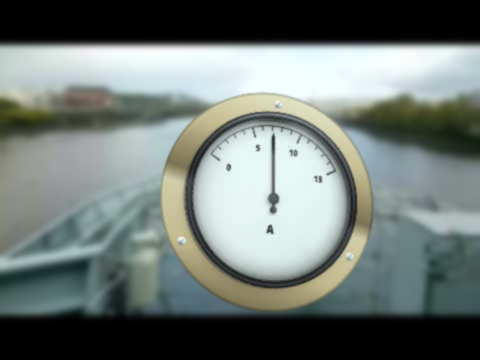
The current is 7 A
